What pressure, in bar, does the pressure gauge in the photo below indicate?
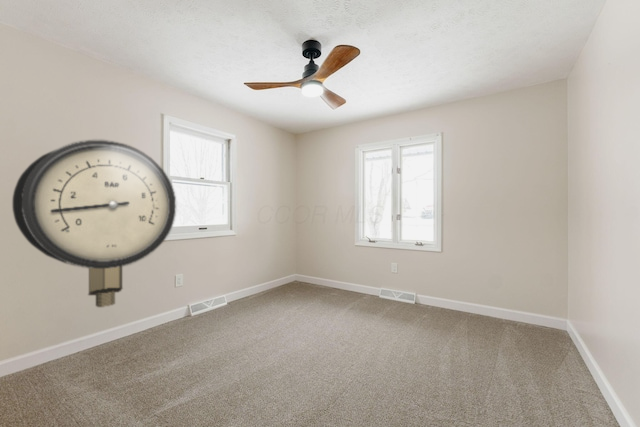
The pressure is 1 bar
